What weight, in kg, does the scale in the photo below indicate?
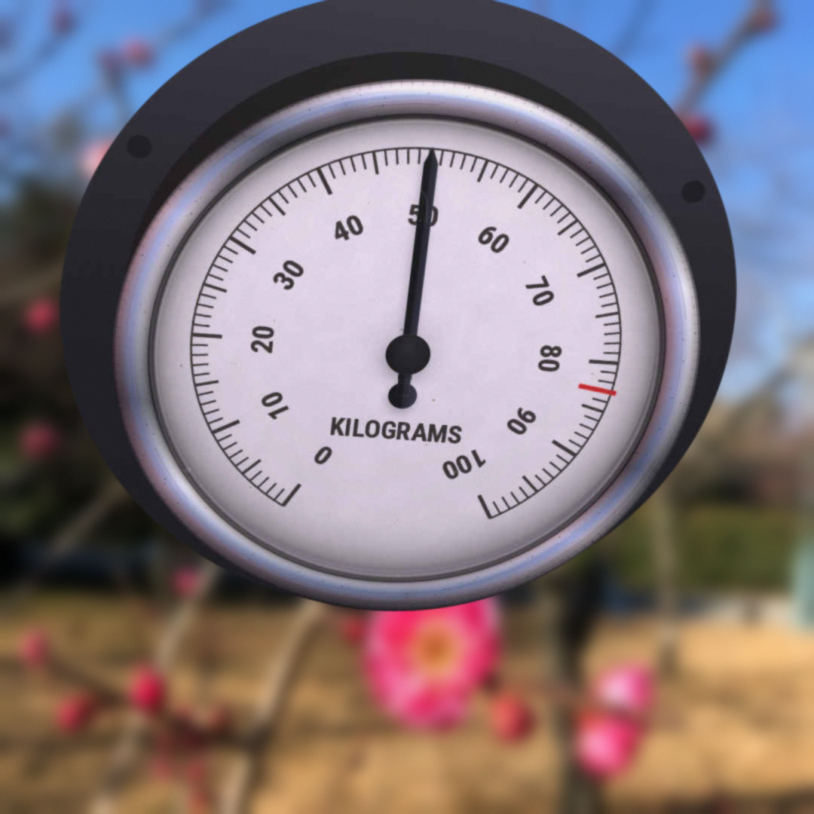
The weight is 50 kg
